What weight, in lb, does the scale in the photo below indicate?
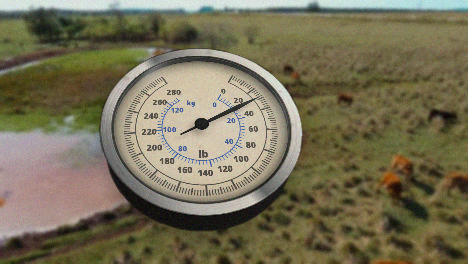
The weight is 30 lb
